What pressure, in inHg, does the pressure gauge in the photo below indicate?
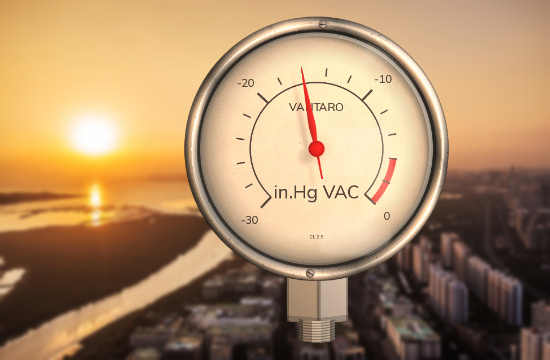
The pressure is -16 inHg
